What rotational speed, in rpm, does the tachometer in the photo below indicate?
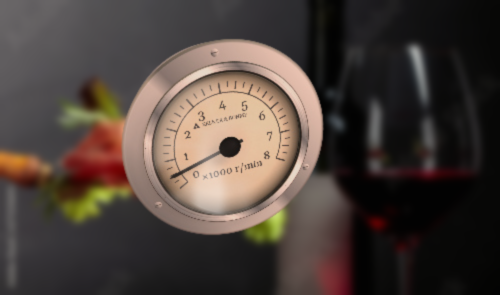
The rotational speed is 500 rpm
